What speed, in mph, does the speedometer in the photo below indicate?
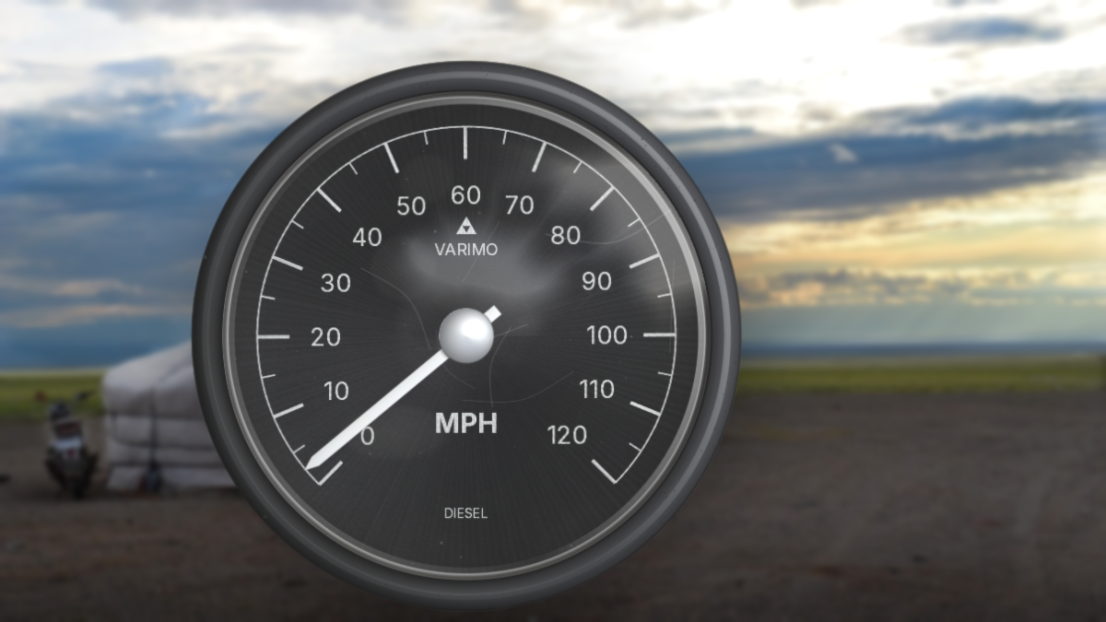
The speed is 2.5 mph
